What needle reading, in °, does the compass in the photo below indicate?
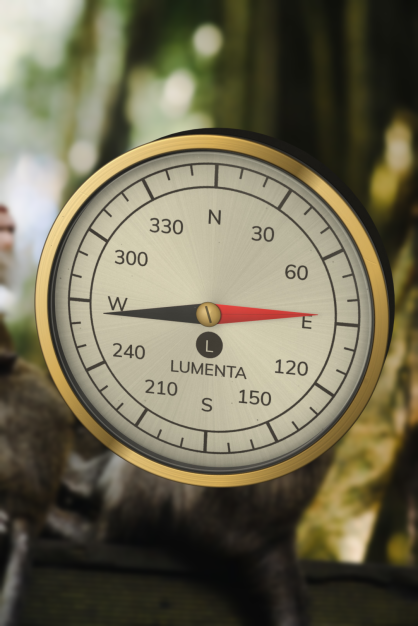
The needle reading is 85 °
